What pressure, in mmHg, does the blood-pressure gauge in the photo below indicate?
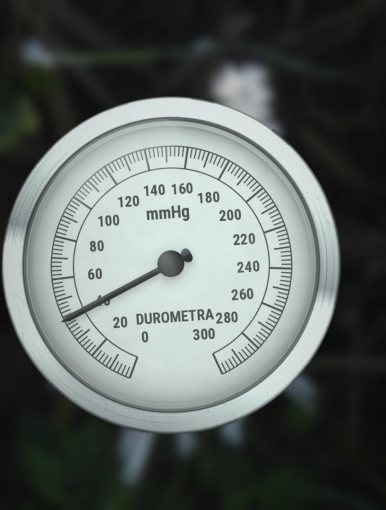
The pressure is 40 mmHg
